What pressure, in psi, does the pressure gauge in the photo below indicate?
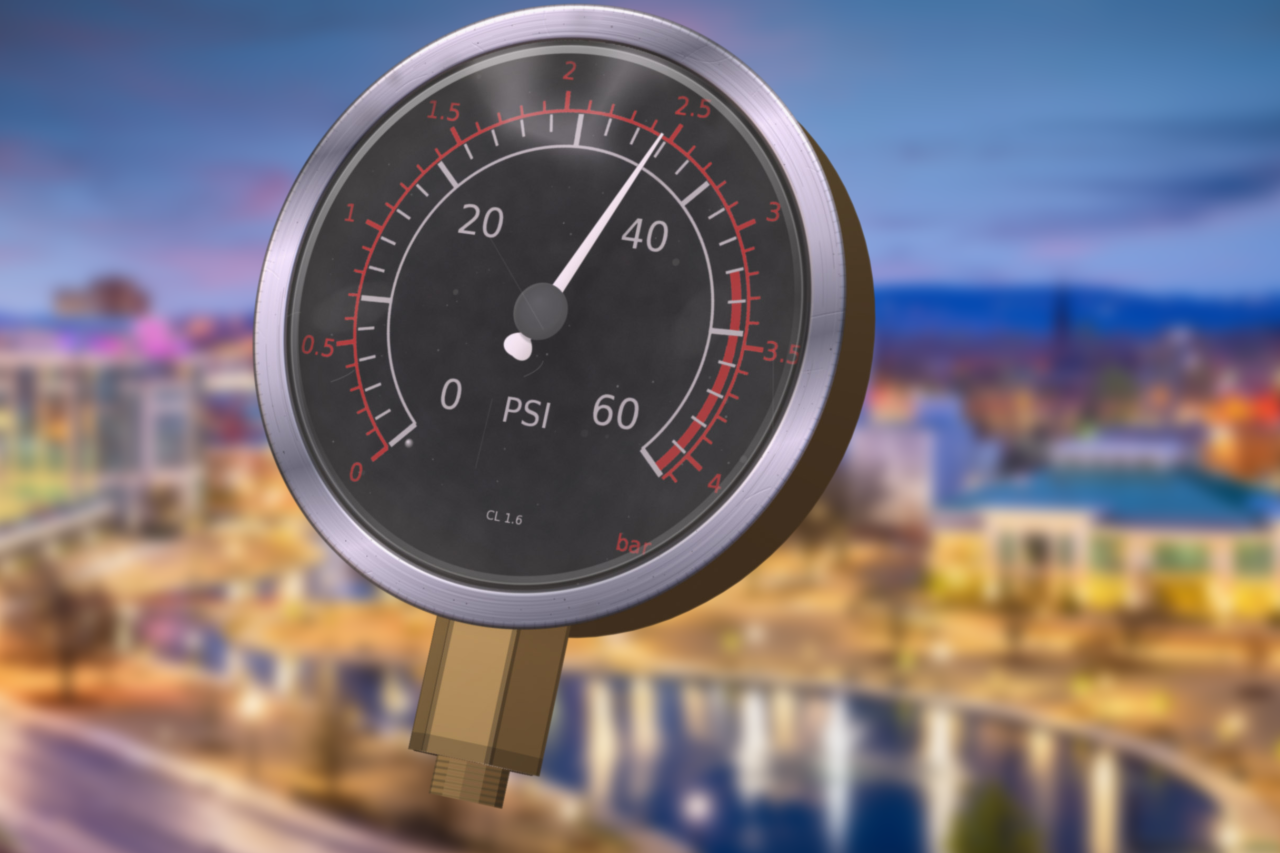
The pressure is 36 psi
